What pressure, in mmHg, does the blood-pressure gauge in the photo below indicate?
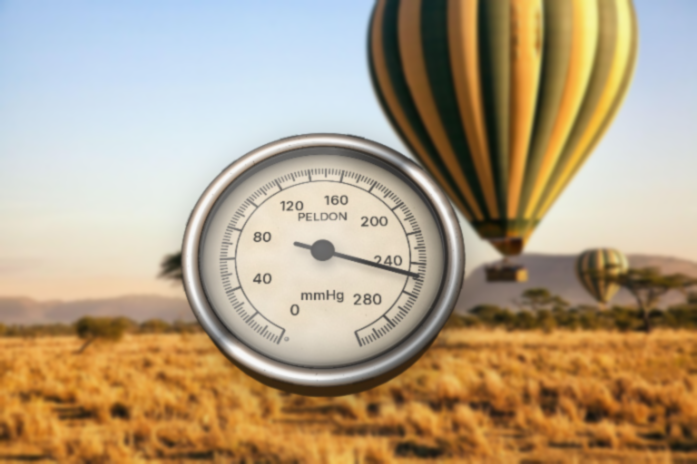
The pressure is 250 mmHg
